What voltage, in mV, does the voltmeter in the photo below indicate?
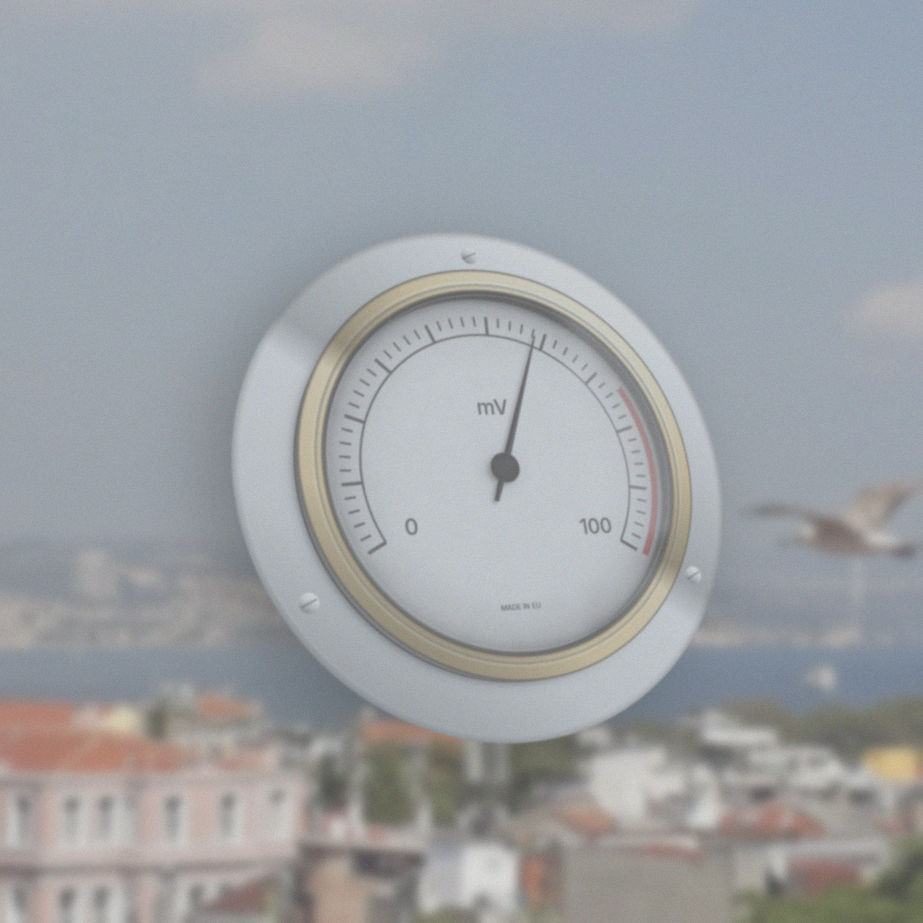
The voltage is 58 mV
